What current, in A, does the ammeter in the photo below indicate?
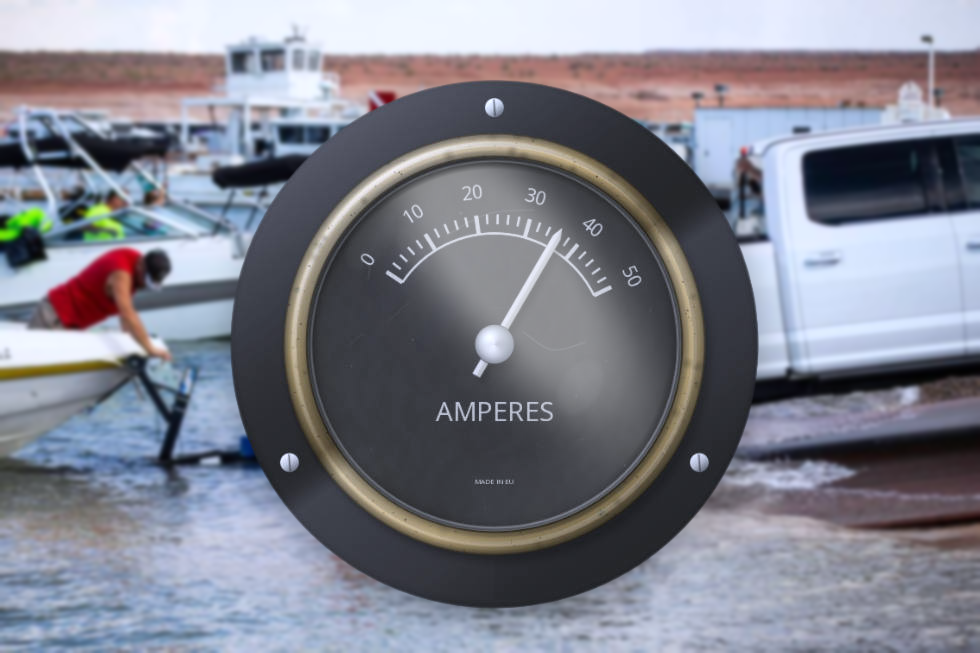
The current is 36 A
